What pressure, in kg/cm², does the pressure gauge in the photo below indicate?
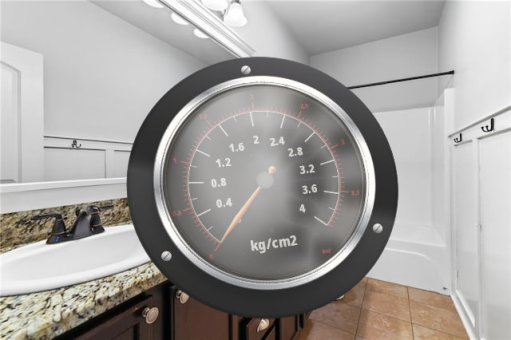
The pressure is 0 kg/cm²
